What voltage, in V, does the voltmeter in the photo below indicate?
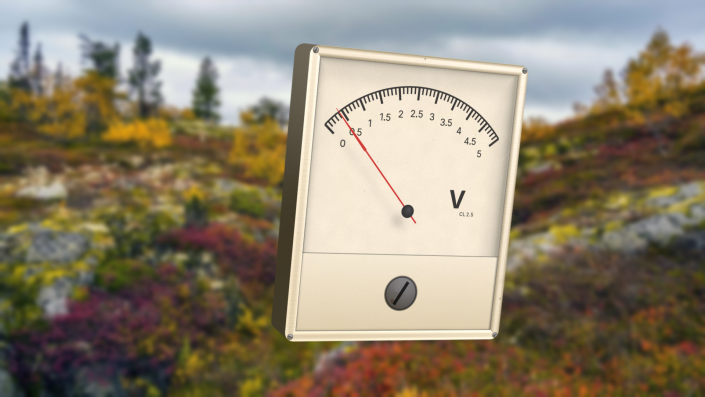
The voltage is 0.4 V
